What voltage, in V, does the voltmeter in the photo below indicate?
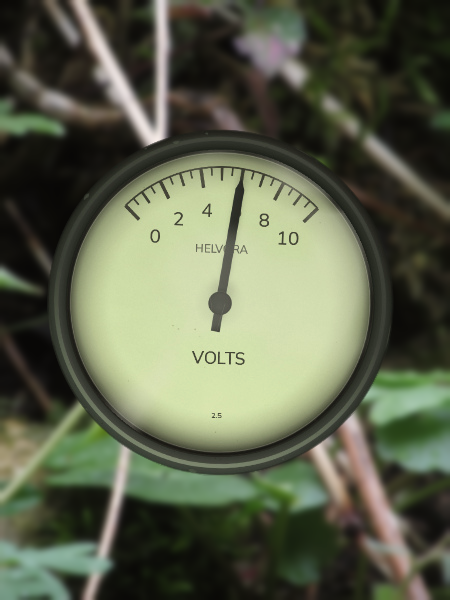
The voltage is 6 V
